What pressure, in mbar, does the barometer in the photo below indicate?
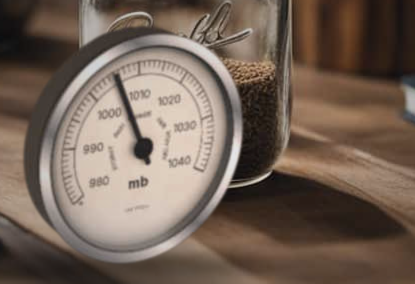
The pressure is 1005 mbar
